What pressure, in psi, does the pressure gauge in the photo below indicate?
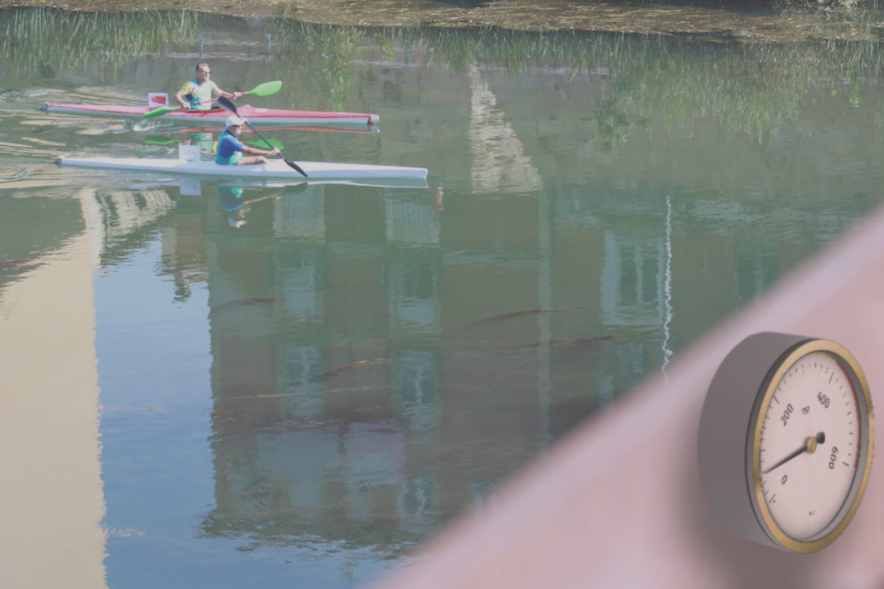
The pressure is 60 psi
